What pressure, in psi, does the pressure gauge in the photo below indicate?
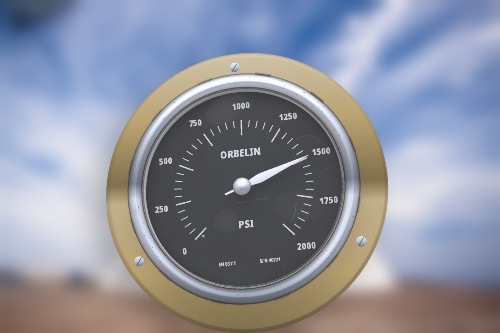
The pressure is 1500 psi
